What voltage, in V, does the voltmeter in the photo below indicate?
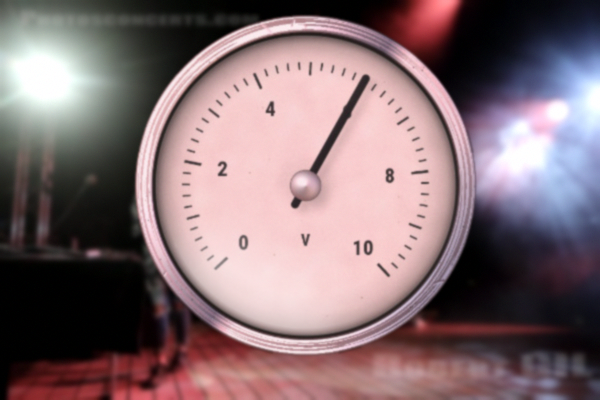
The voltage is 6 V
